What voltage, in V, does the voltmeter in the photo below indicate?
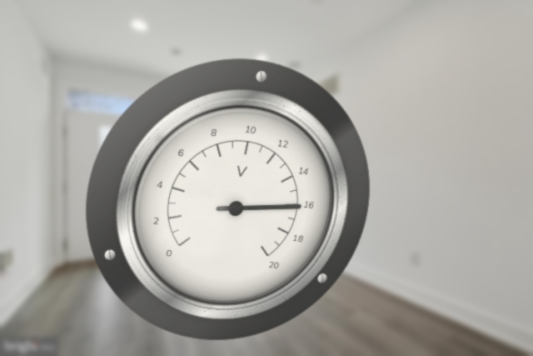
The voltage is 16 V
